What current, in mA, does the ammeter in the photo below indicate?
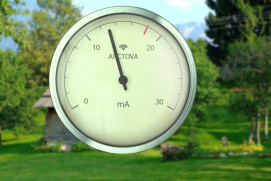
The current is 13 mA
